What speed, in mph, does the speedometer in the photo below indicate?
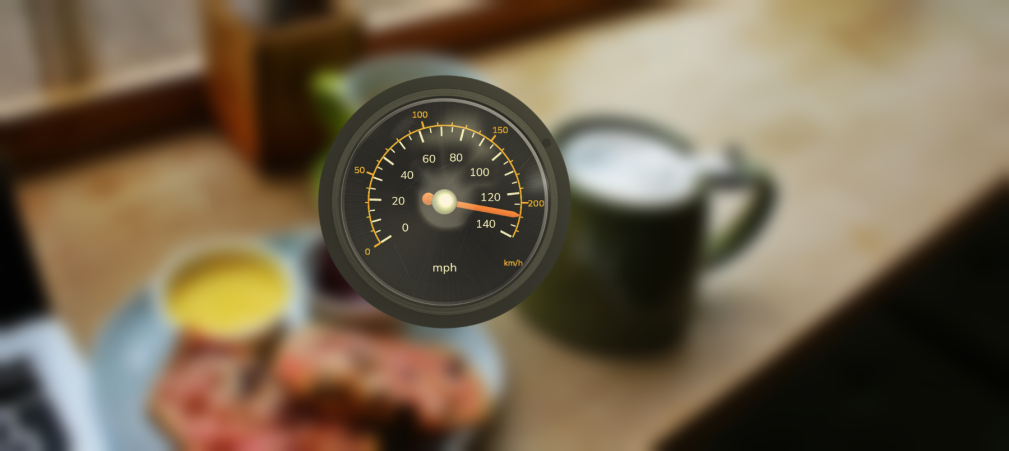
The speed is 130 mph
